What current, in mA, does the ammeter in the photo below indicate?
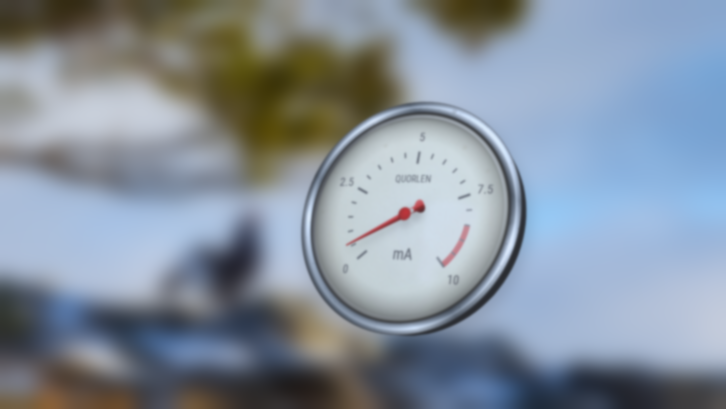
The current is 0.5 mA
